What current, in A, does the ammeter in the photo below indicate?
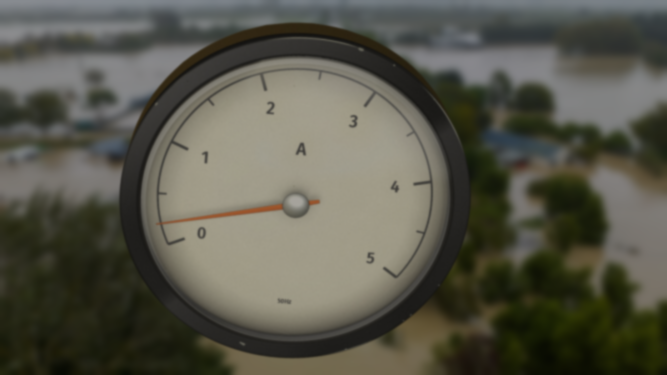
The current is 0.25 A
